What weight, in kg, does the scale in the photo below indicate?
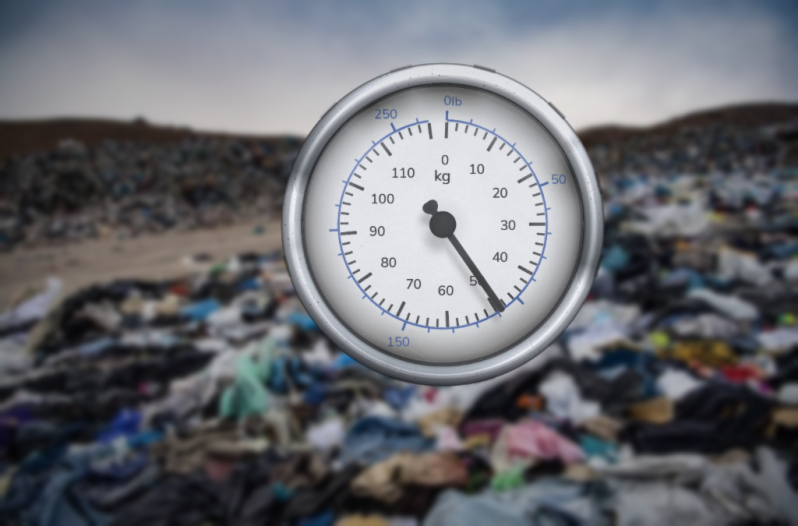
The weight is 49 kg
